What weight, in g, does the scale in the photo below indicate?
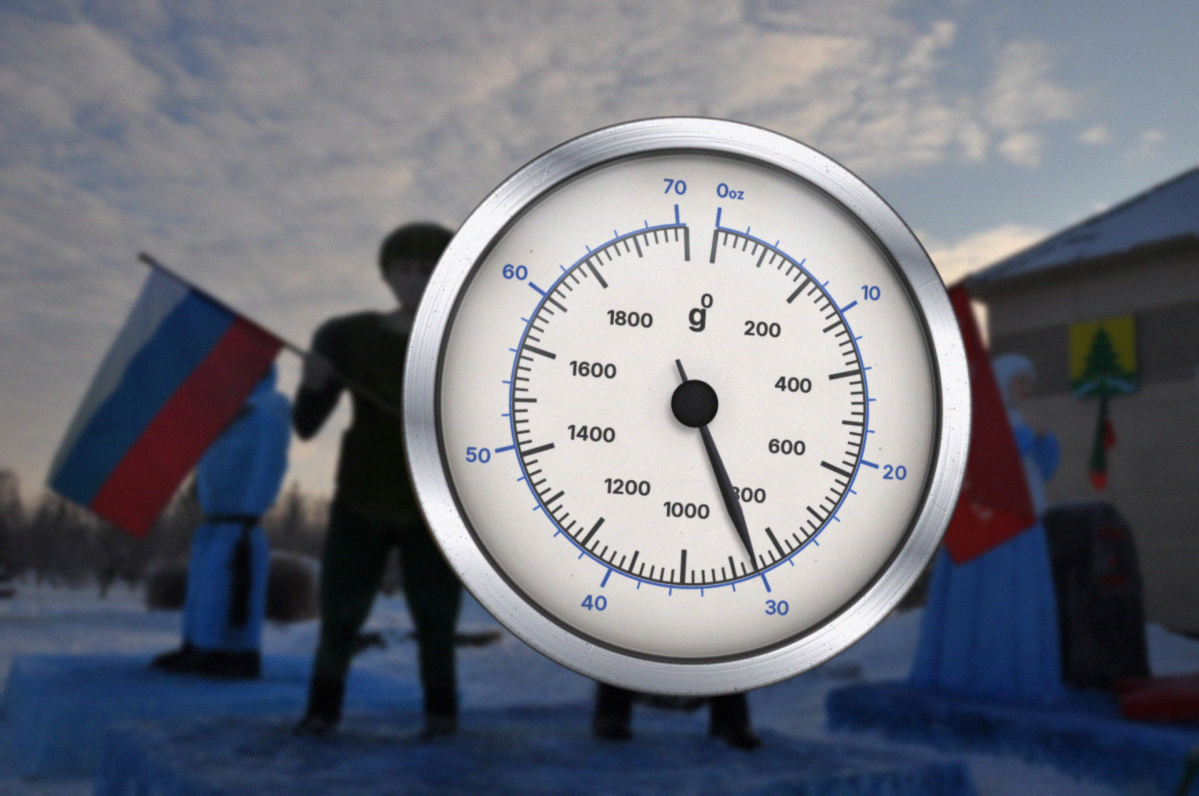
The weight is 860 g
